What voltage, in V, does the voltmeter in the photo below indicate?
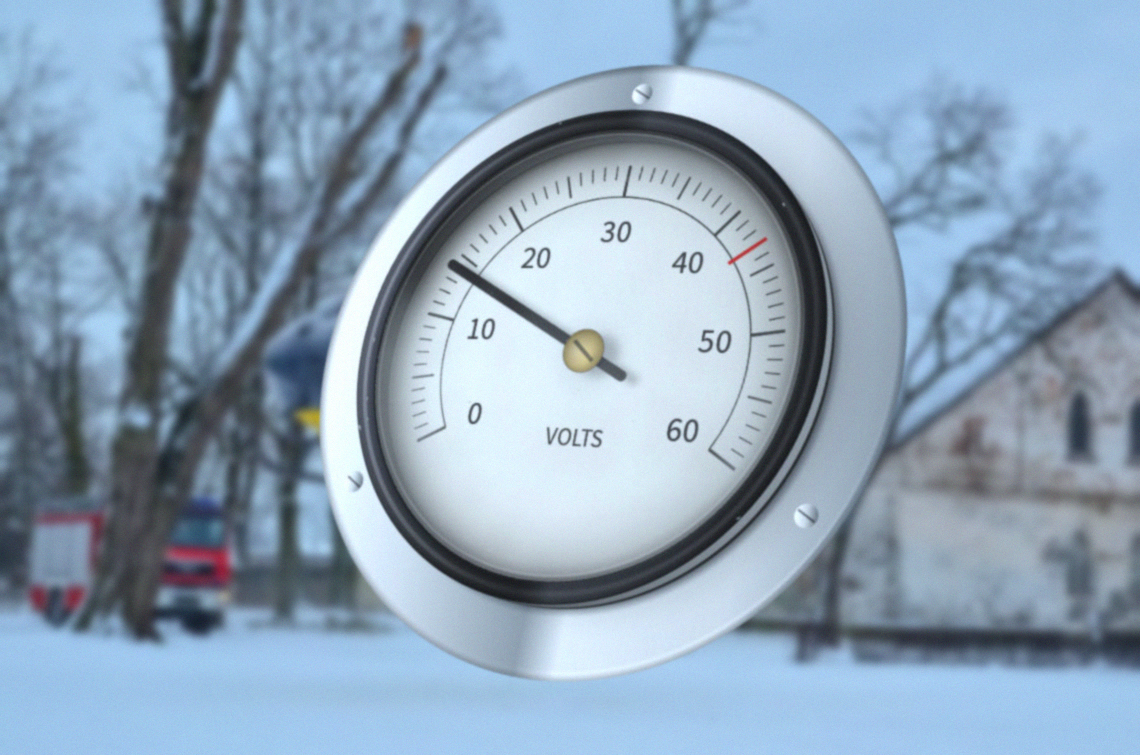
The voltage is 14 V
